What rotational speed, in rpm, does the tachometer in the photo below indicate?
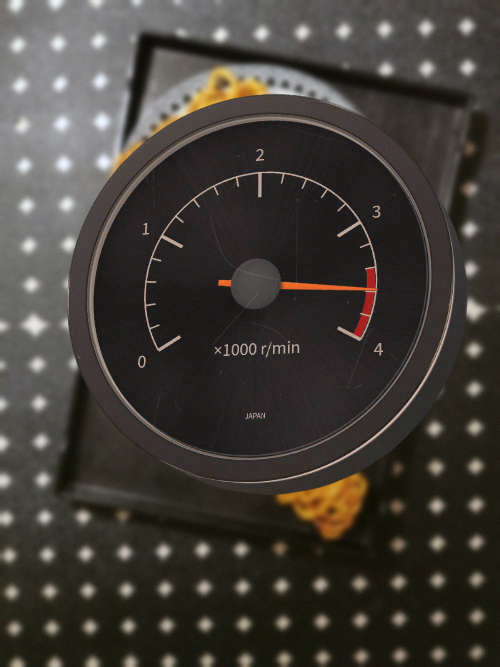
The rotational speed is 3600 rpm
